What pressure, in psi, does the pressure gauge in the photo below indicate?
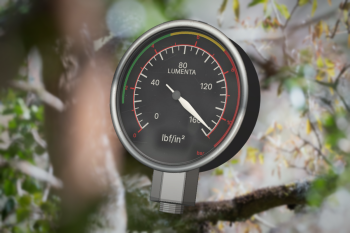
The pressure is 155 psi
